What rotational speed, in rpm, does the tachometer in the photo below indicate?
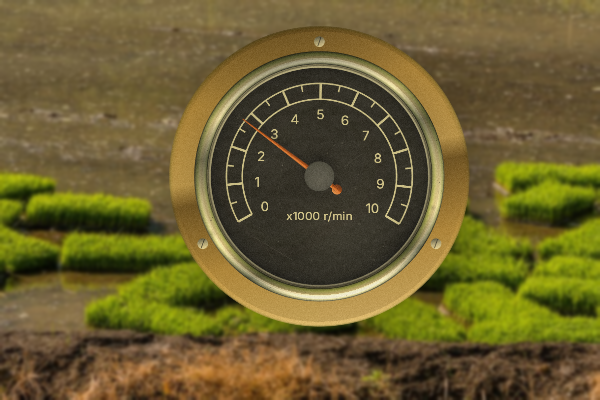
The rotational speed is 2750 rpm
